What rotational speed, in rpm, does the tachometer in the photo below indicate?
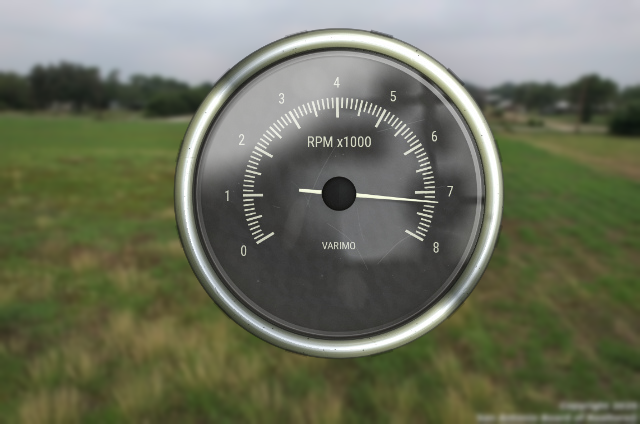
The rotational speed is 7200 rpm
